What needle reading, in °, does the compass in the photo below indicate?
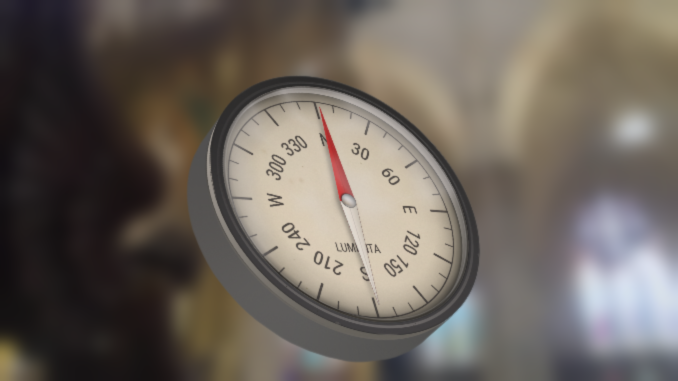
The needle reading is 0 °
